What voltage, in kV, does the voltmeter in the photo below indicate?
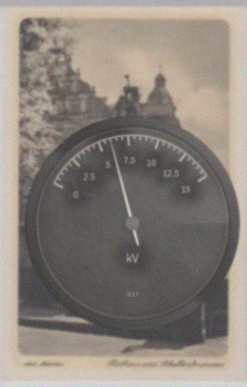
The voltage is 6 kV
